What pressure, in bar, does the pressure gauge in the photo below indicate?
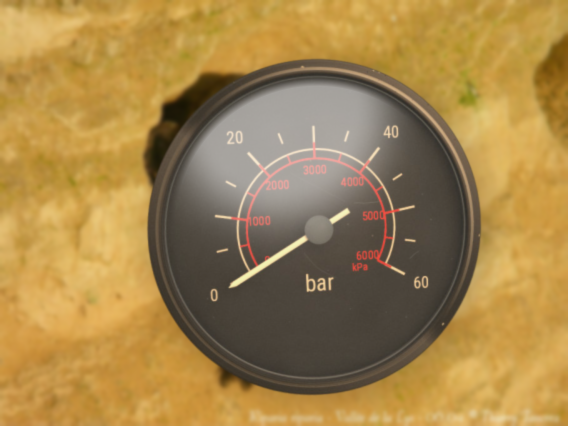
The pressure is 0 bar
